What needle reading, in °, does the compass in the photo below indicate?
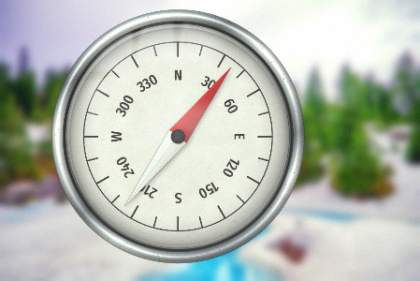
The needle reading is 37.5 °
